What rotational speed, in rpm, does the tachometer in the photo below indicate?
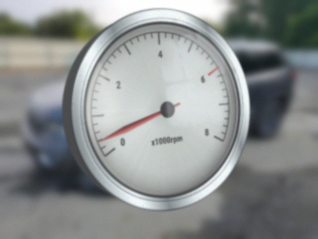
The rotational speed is 400 rpm
